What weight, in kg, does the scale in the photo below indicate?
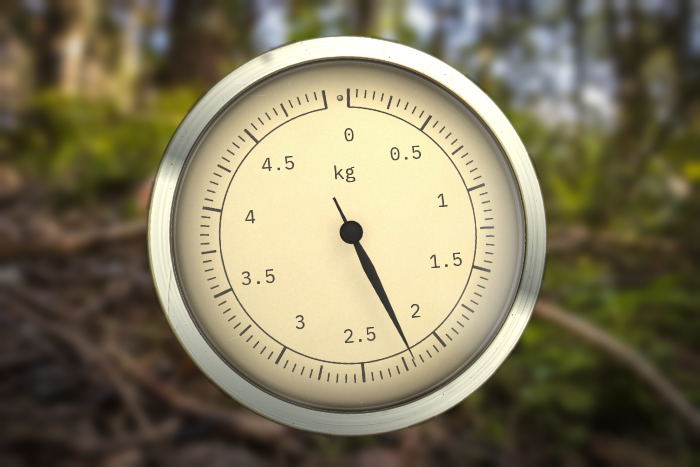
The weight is 2.2 kg
